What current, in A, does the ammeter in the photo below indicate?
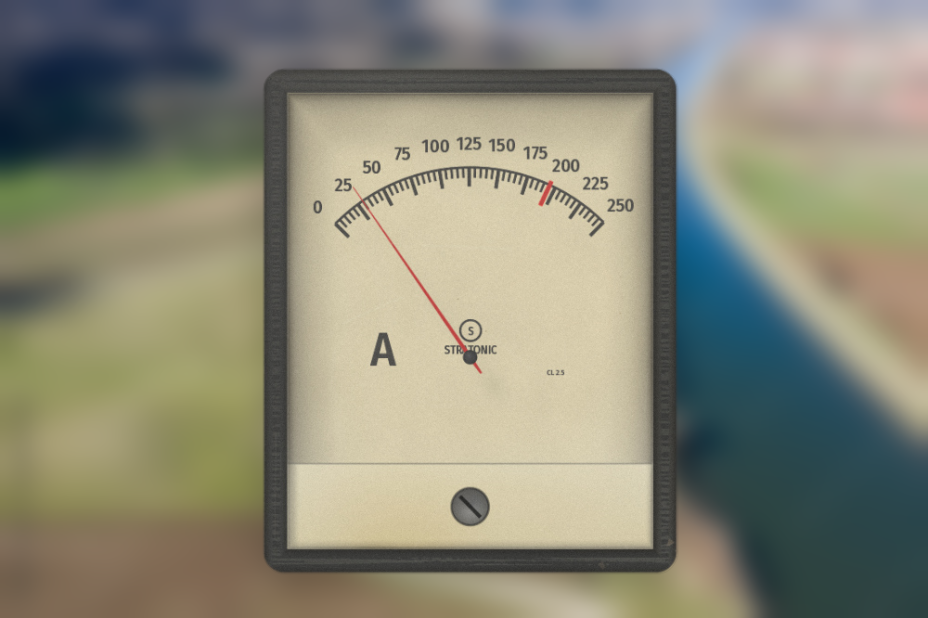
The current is 30 A
